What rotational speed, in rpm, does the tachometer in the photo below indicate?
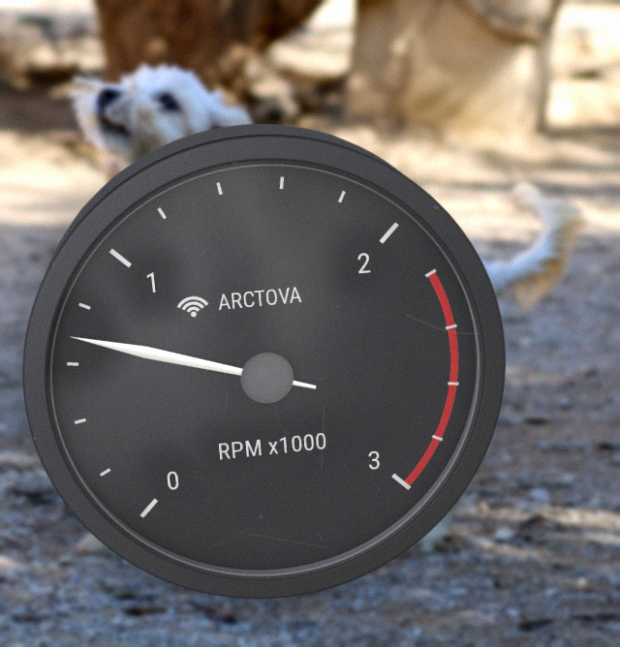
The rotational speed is 700 rpm
